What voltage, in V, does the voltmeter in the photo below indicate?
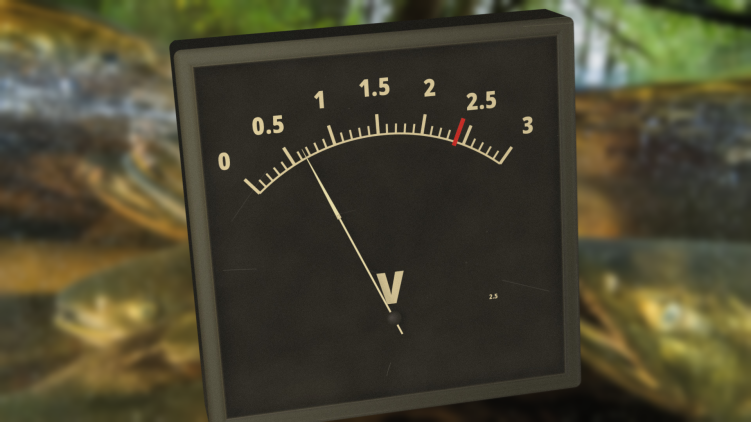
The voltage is 0.65 V
